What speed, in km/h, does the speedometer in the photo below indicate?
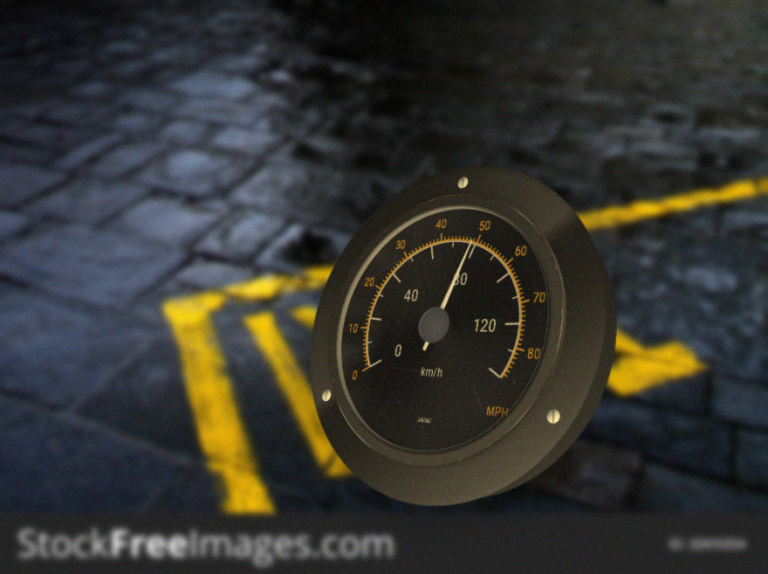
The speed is 80 km/h
